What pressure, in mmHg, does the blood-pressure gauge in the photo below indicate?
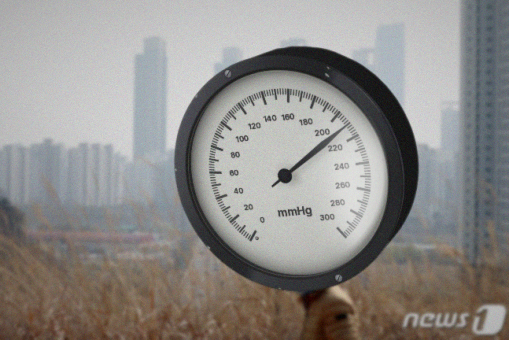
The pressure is 210 mmHg
